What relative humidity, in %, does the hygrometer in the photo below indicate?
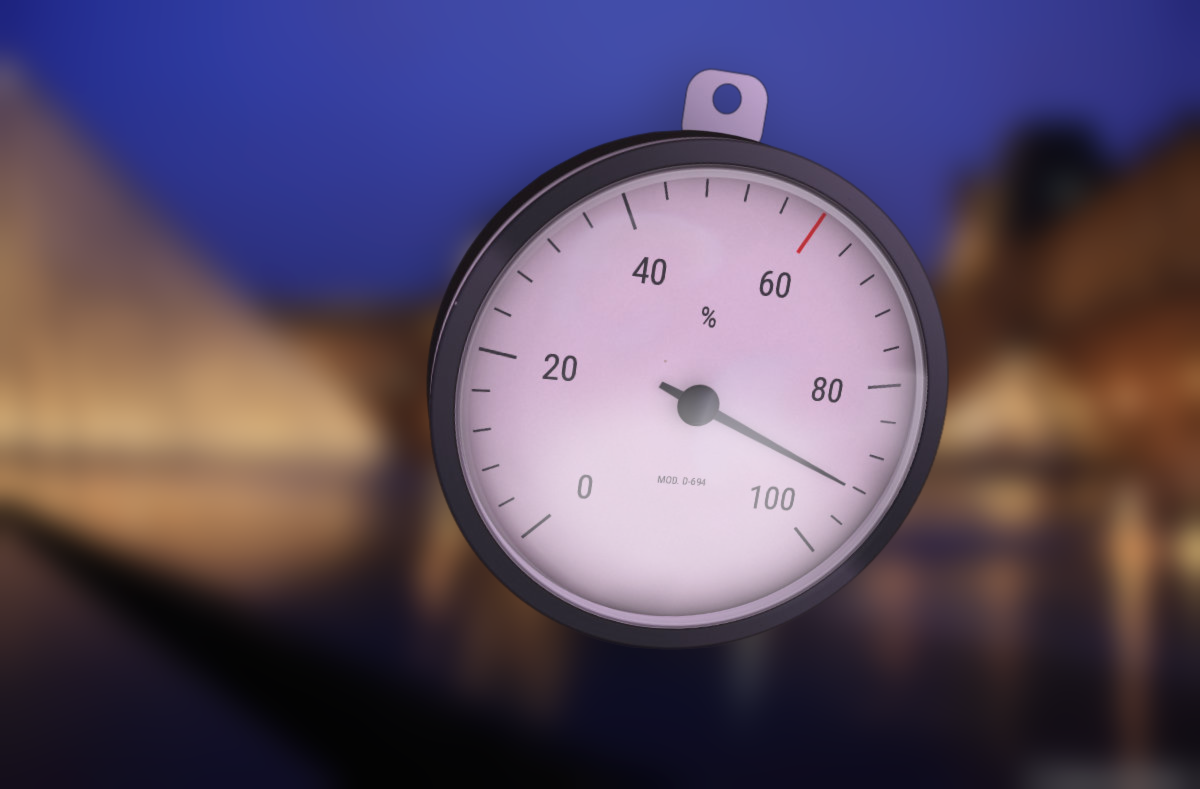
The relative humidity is 92 %
